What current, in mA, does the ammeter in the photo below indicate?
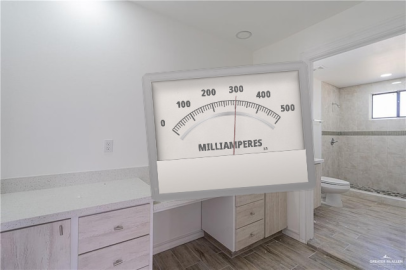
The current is 300 mA
